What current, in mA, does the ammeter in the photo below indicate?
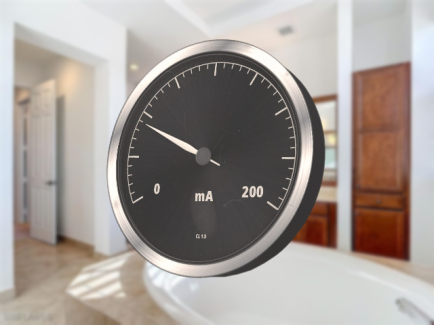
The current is 45 mA
